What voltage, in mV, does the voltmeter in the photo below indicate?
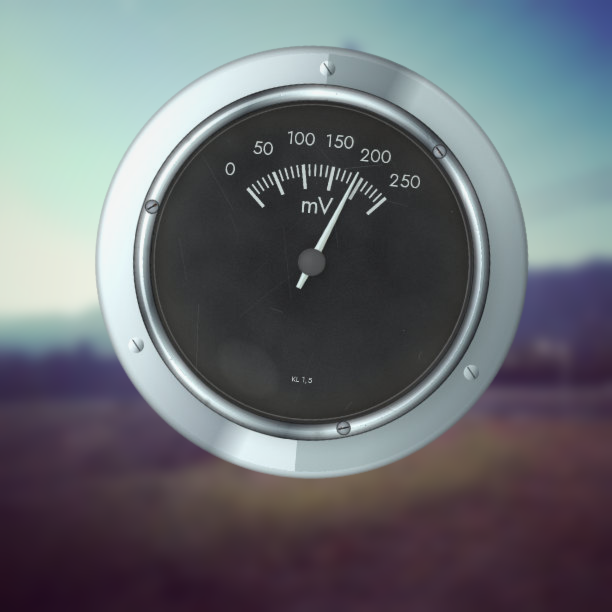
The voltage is 190 mV
